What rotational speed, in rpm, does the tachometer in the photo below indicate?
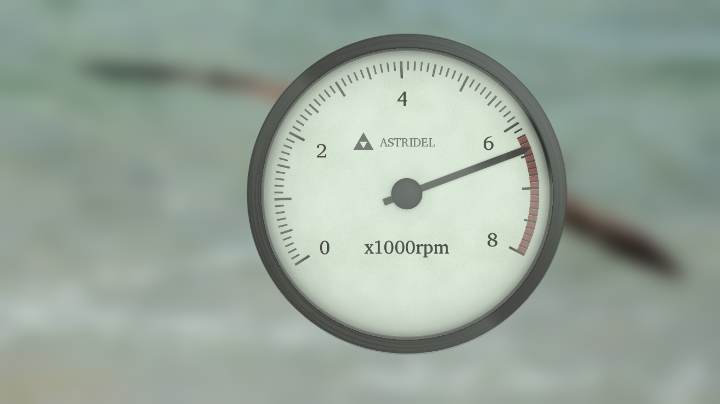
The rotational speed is 6400 rpm
